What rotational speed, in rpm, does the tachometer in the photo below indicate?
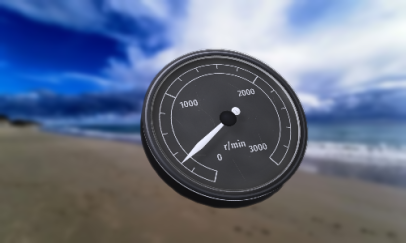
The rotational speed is 300 rpm
